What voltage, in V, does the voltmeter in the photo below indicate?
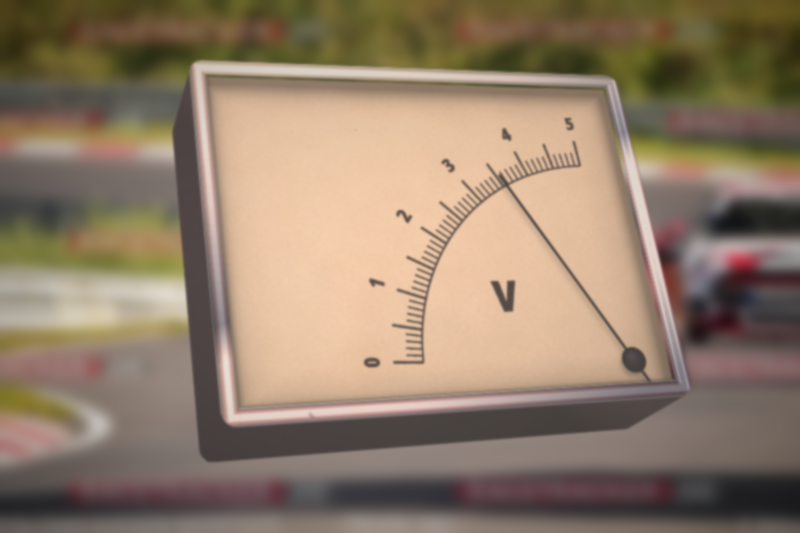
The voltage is 3.5 V
